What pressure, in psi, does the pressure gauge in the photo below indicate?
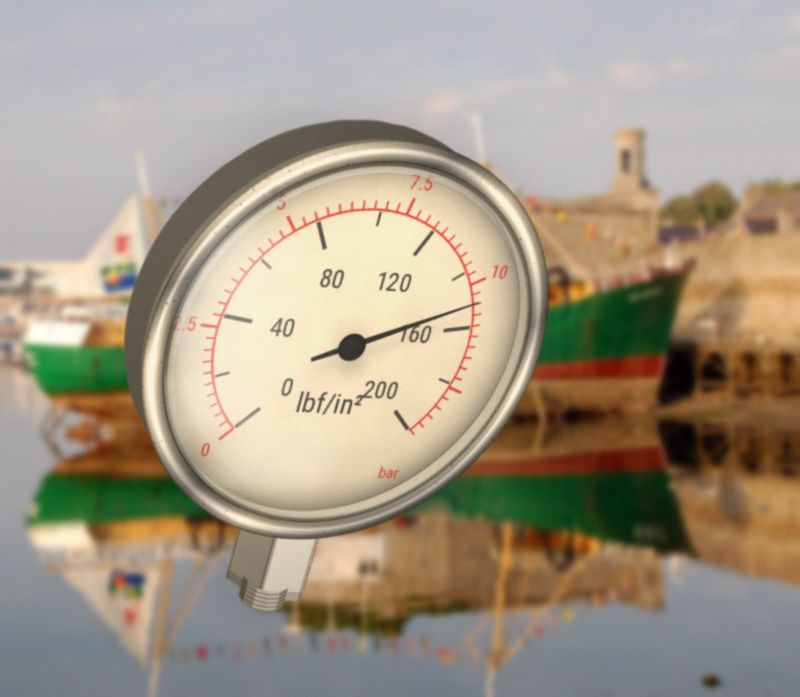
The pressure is 150 psi
